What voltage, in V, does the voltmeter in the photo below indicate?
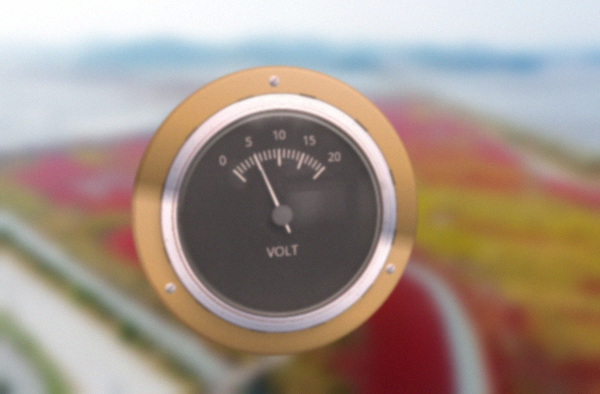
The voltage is 5 V
